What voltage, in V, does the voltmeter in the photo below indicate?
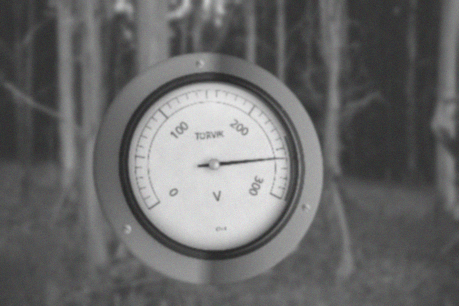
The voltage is 260 V
